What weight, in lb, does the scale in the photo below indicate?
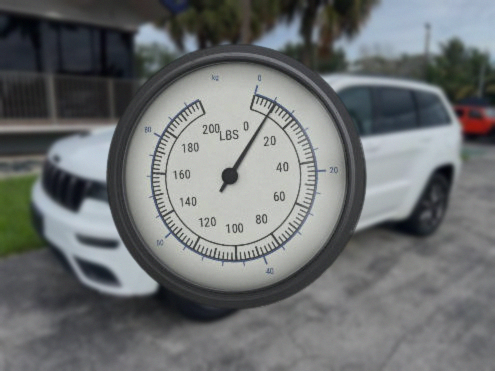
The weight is 10 lb
